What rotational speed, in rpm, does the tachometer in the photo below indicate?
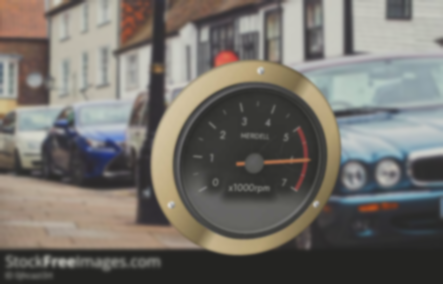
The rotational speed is 6000 rpm
